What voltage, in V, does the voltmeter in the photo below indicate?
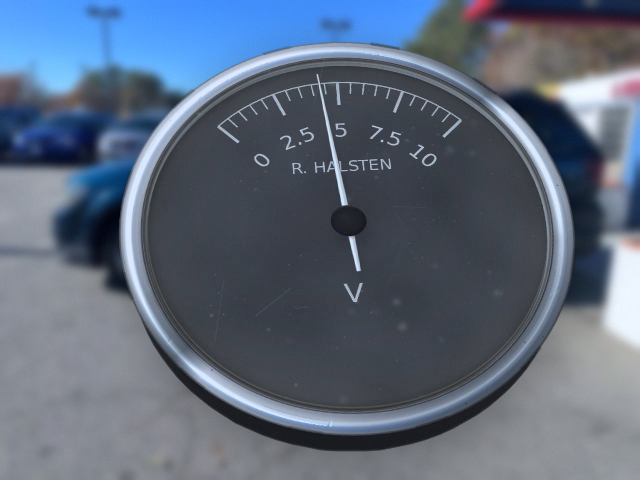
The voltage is 4.25 V
